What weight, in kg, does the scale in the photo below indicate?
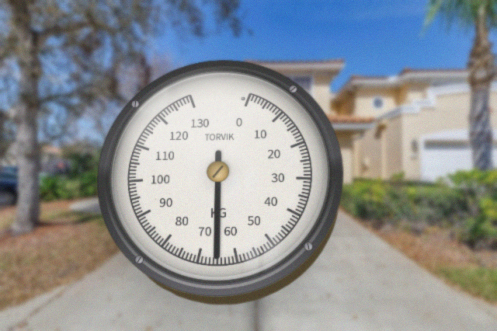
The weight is 65 kg
